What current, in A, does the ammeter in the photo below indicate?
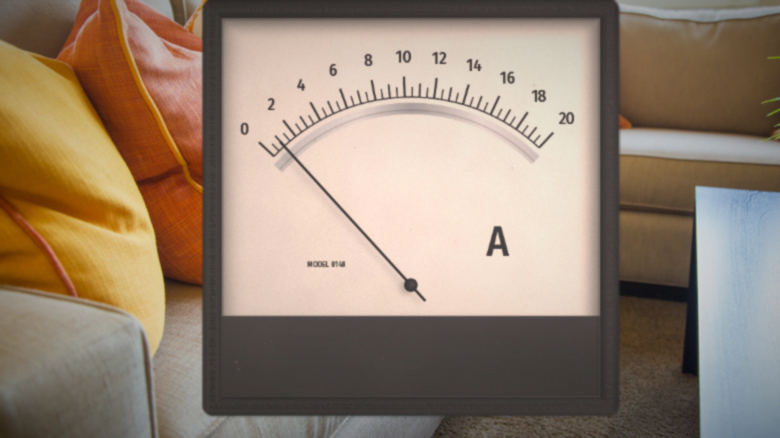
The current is 1 A
